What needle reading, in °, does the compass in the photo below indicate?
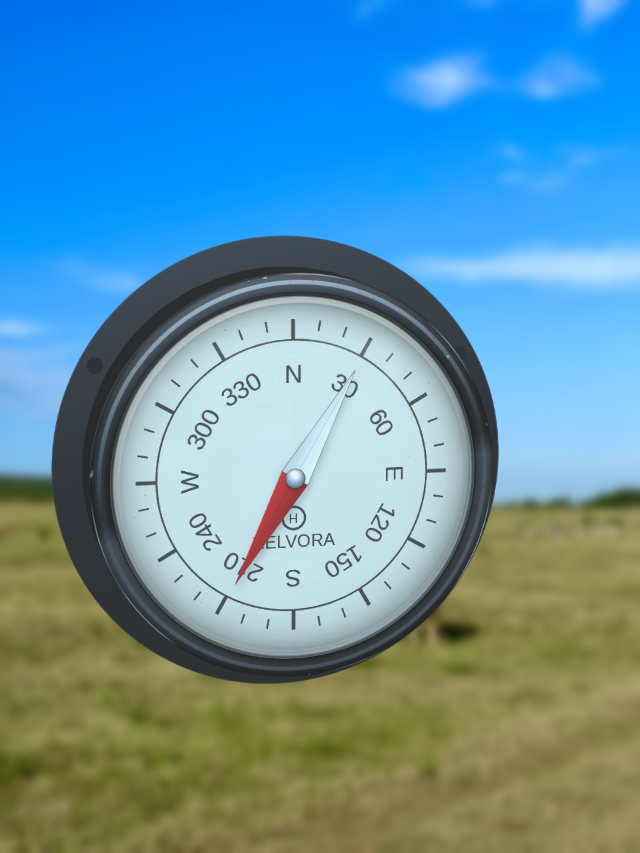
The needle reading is 210 °
